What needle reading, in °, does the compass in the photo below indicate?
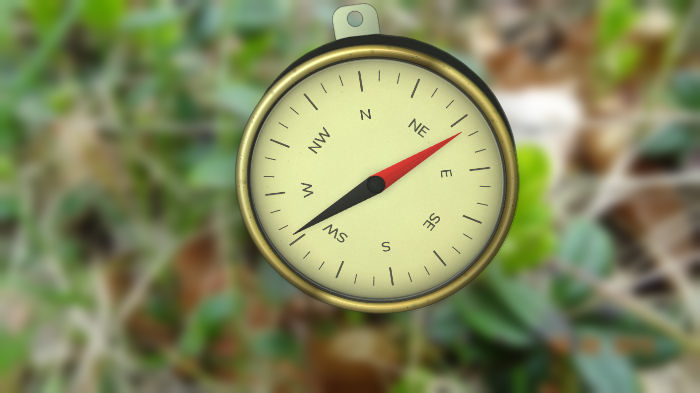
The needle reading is 65 °
